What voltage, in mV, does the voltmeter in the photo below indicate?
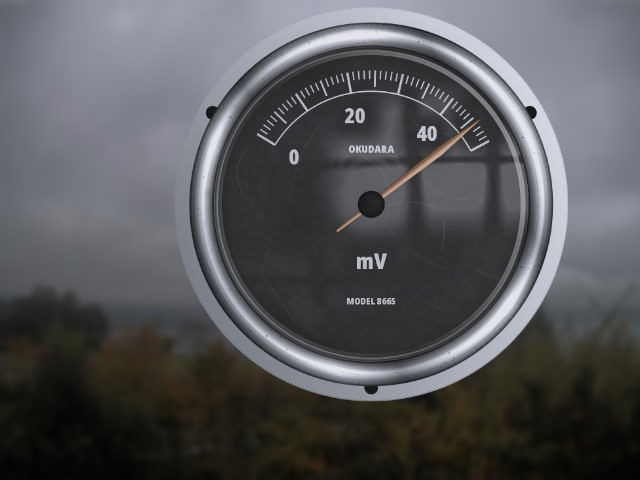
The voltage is 46 mV
